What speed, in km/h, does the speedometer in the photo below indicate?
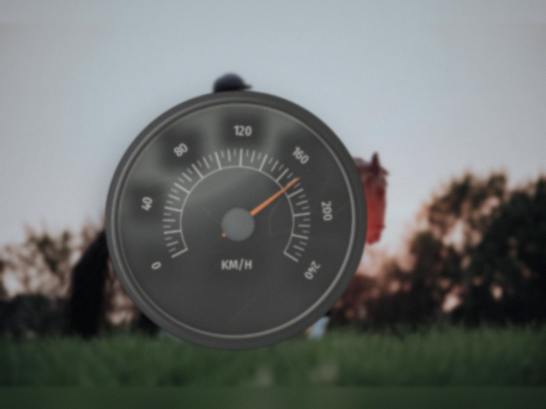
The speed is 170 km/h
